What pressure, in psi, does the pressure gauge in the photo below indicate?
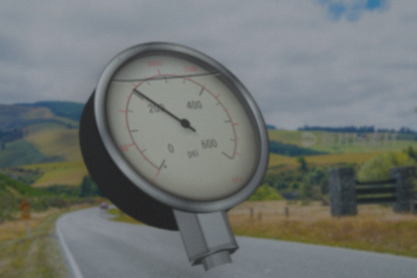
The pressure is 200 psi
